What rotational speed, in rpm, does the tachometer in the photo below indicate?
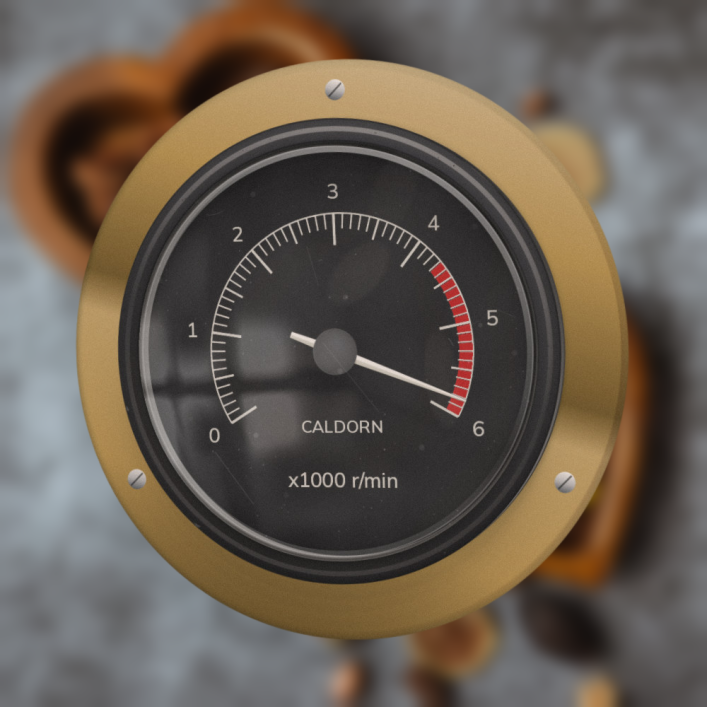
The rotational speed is 5800 rpm
